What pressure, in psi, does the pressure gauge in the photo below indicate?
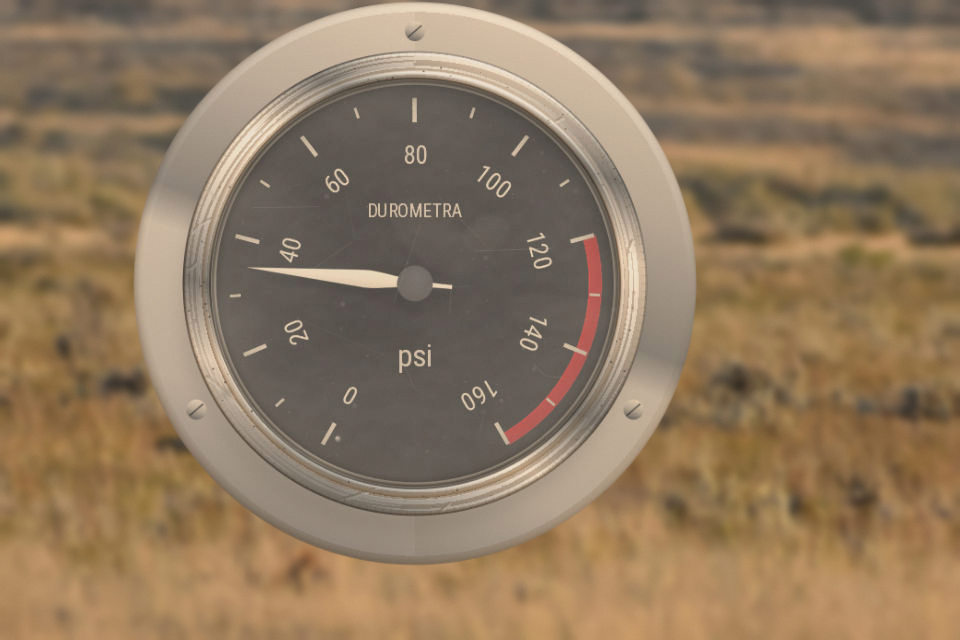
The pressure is 35 psi
